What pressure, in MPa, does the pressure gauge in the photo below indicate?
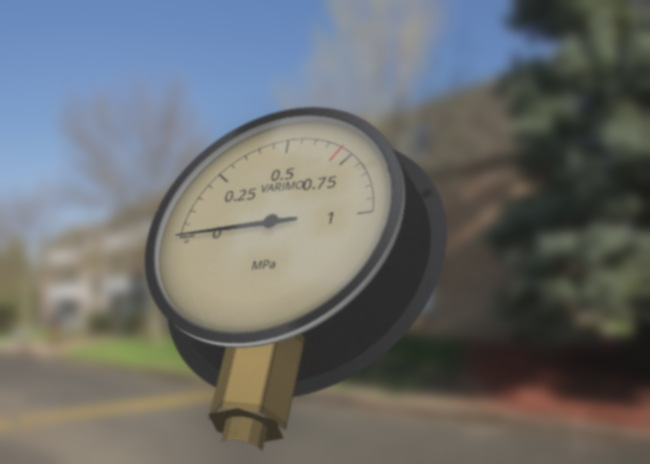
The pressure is 0 MPa
